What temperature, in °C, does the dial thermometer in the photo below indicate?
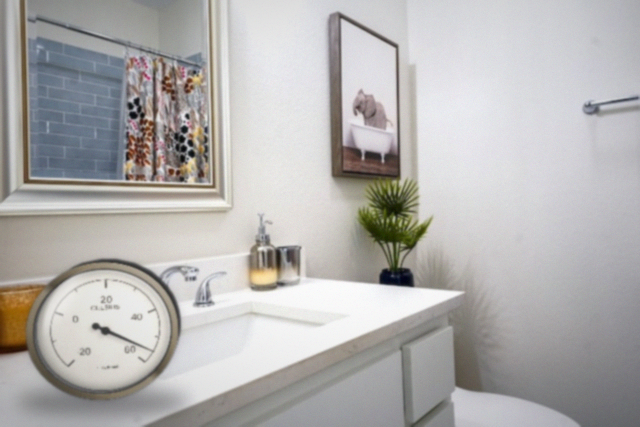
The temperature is 55 °C
